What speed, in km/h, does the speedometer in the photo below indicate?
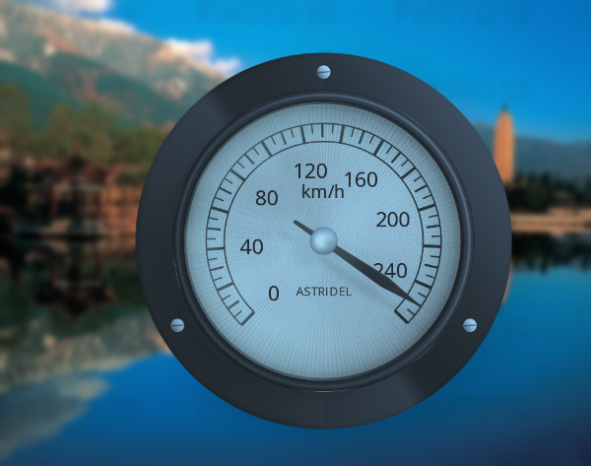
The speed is 250 km/h
